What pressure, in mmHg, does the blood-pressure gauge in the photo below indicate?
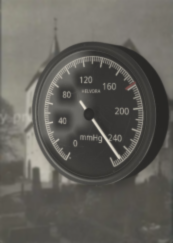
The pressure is 250 mmHg
